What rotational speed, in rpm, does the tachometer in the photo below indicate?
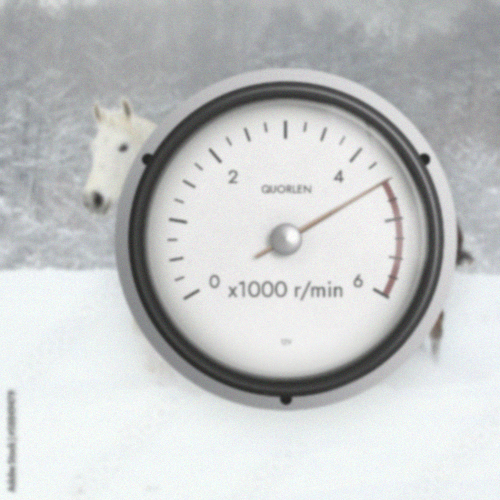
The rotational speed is 4500 rpm
